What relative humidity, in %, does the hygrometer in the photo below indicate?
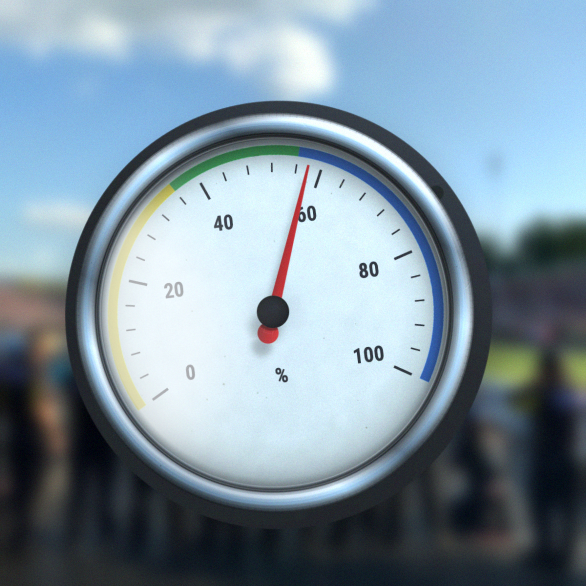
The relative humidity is 58 %
